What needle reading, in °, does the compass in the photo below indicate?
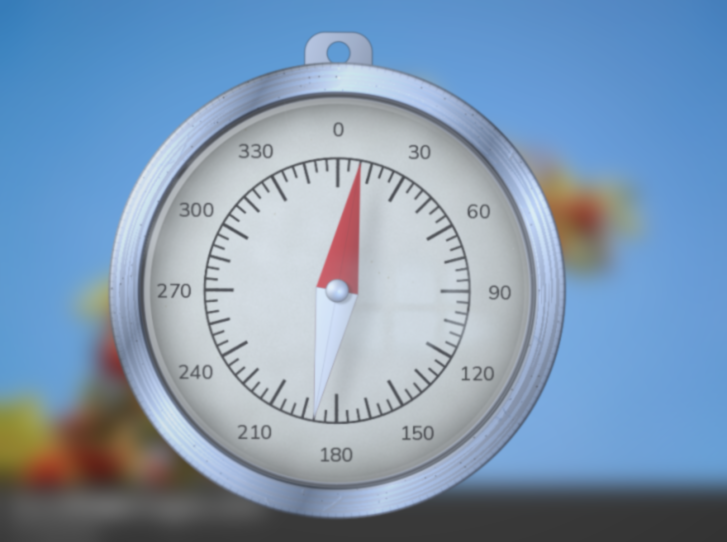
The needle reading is 10 °
